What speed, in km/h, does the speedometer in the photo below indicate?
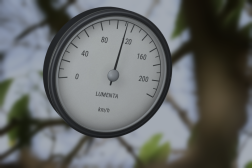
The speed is 110 km/h
